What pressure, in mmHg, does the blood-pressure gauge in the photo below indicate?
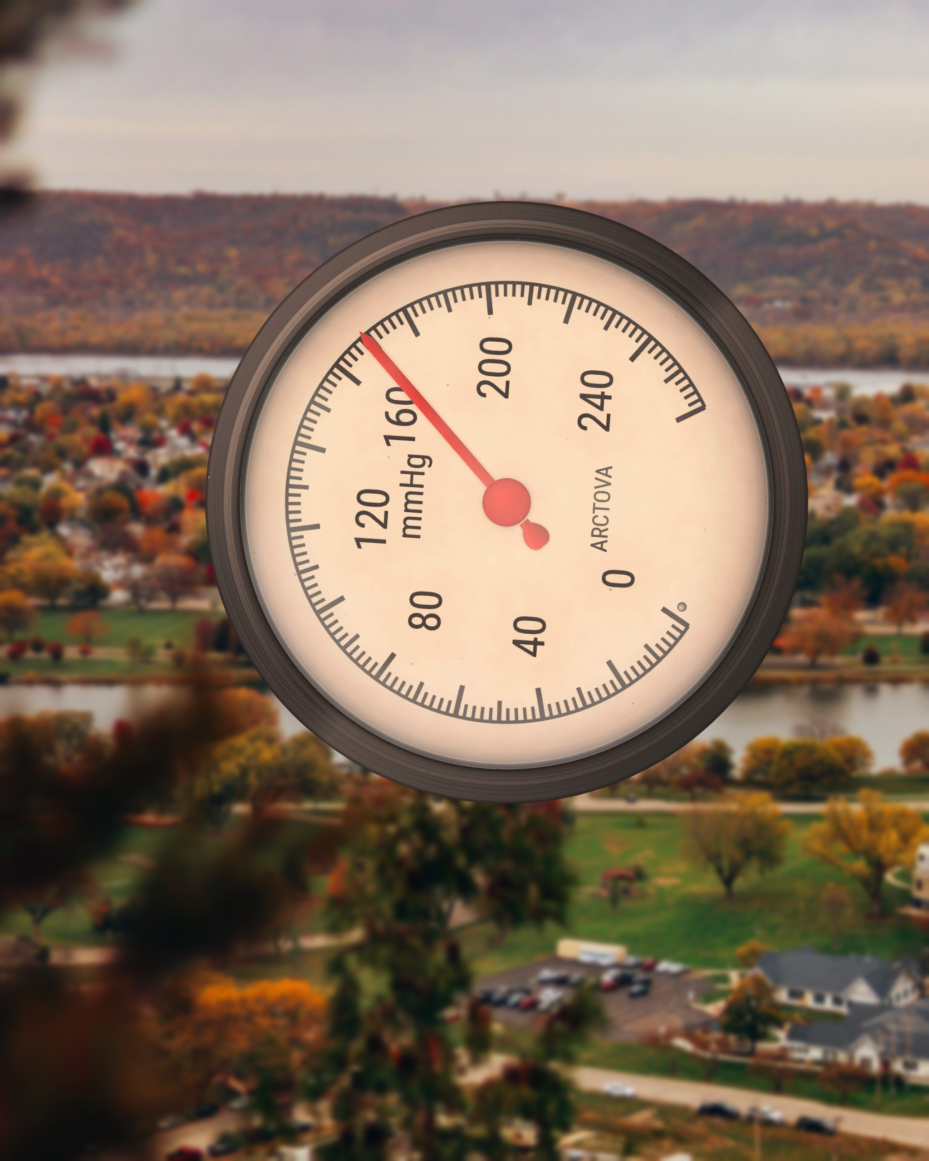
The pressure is 169 mmHg
